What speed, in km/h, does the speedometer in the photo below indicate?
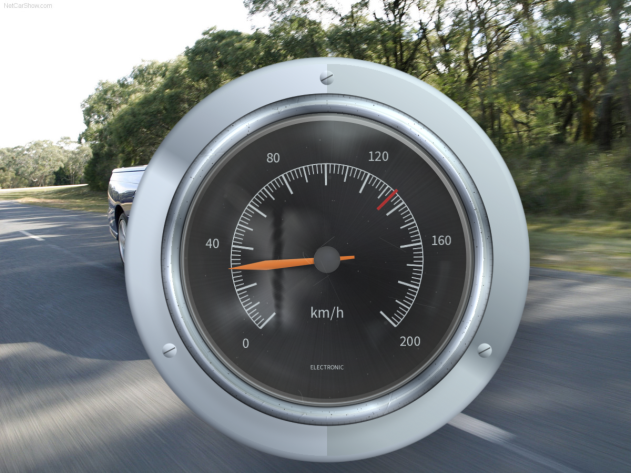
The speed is 30 km/h
